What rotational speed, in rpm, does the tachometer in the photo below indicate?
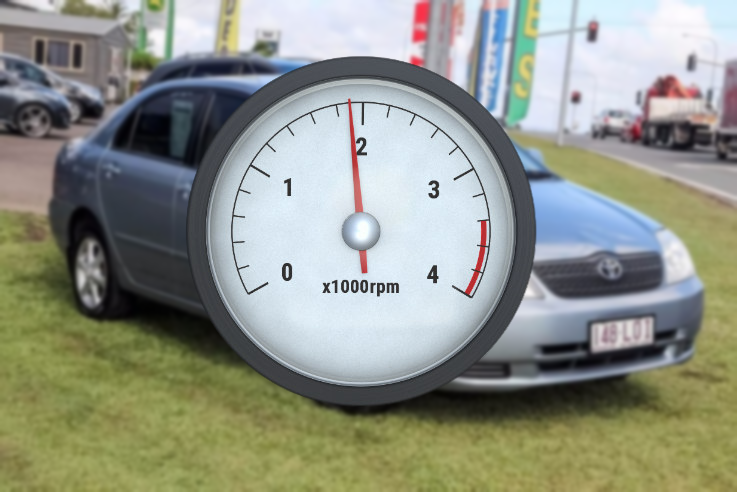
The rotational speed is 1900 rpm
